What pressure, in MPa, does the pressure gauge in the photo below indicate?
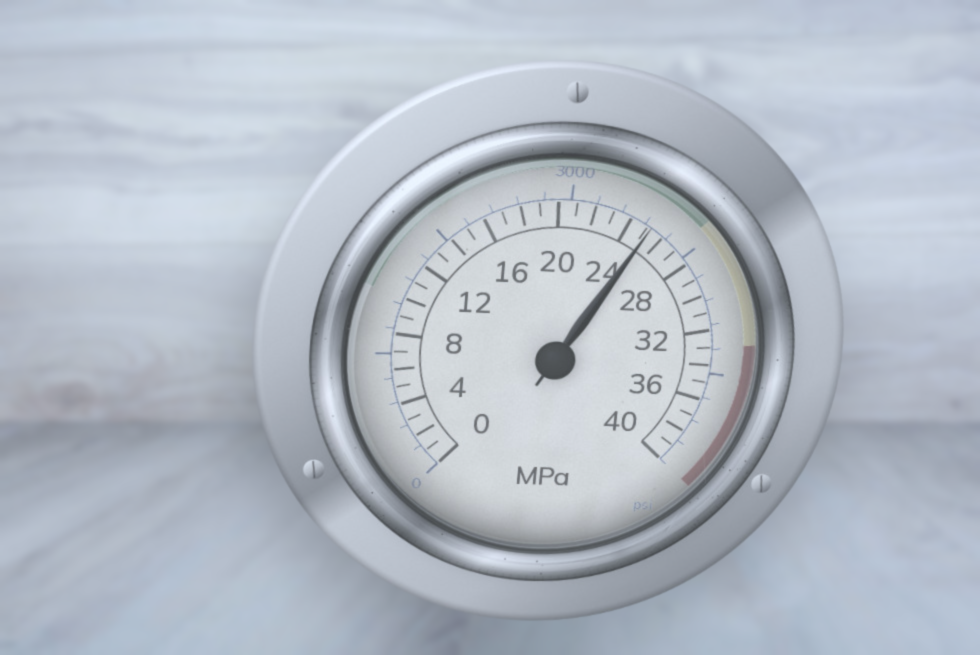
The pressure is 25 MPa
